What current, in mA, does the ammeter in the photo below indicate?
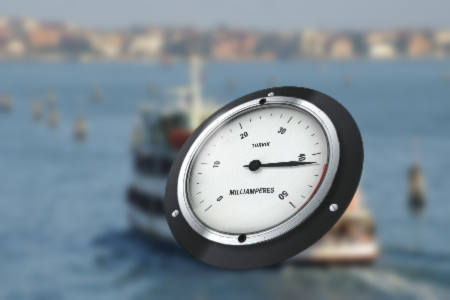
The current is 42 mA
